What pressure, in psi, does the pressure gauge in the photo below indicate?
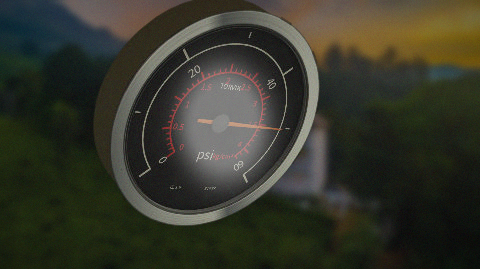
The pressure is 50 psi
